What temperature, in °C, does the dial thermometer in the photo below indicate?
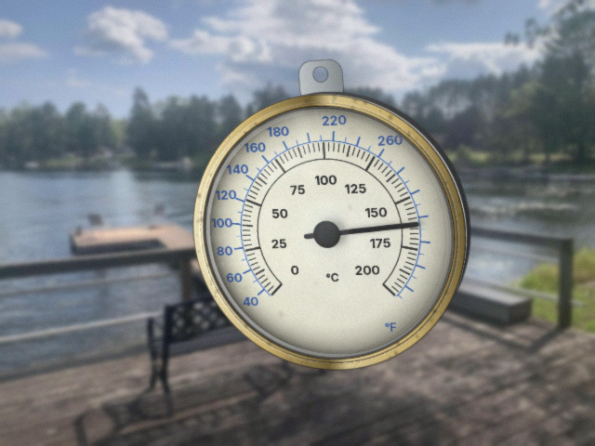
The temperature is 162.5 °C
